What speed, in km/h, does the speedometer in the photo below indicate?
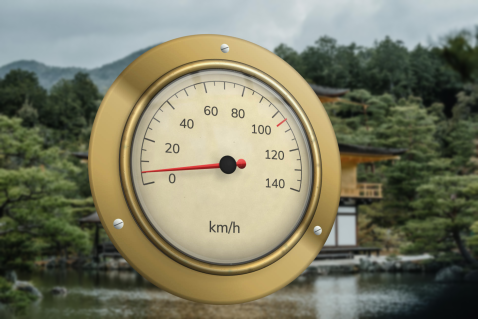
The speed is 5 km/h
